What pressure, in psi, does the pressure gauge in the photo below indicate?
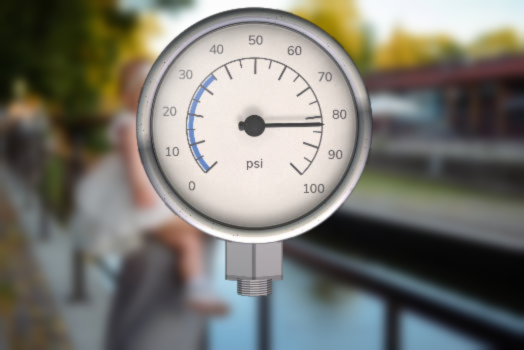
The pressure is 82.5 psi
